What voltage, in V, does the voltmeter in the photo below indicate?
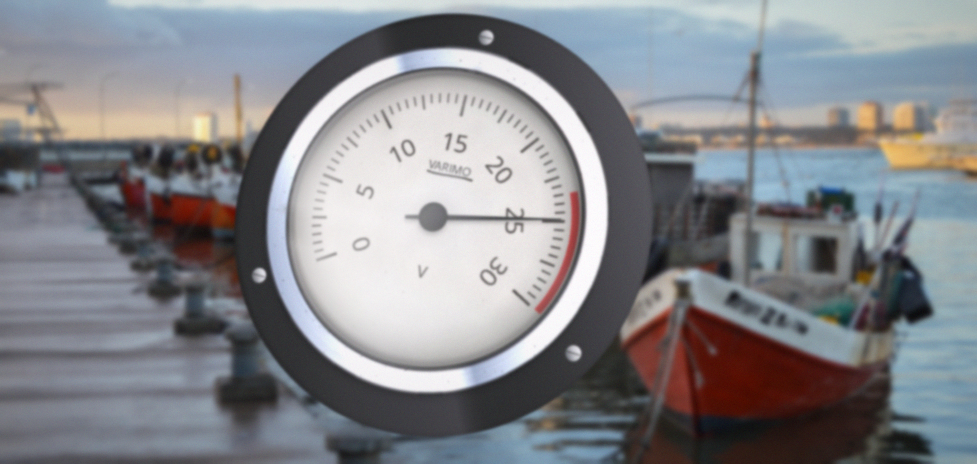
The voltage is 25 V
